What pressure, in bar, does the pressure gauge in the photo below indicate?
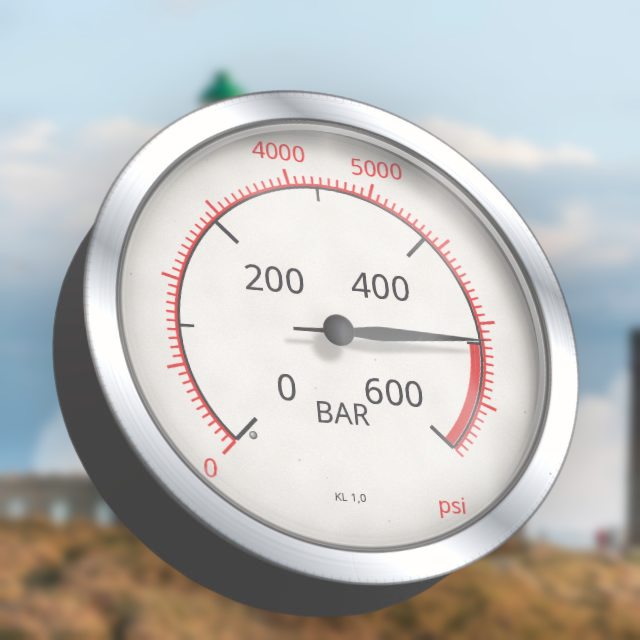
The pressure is 500 bar
